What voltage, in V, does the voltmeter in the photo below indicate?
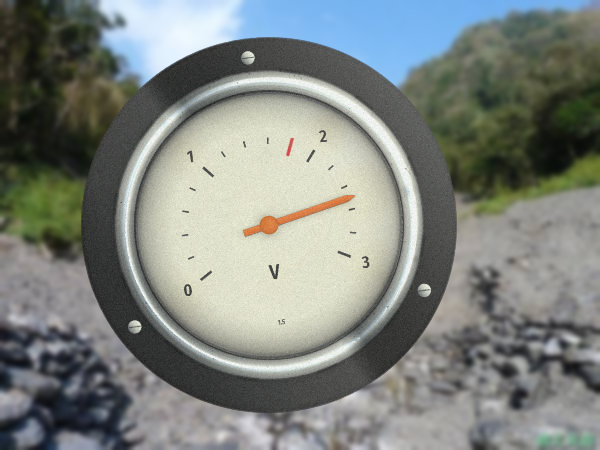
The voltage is 2.5 V
